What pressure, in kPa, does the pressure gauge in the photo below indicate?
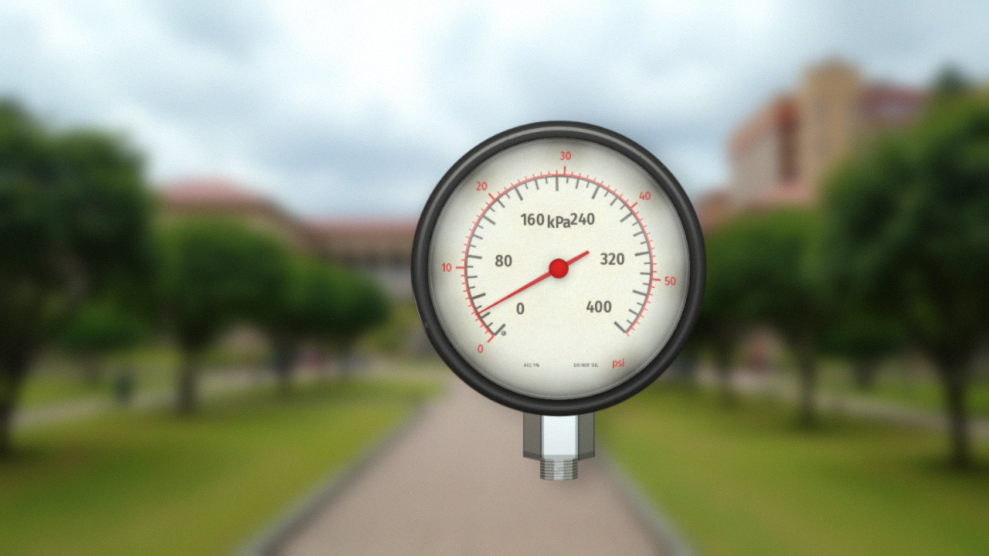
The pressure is 25 kPa
